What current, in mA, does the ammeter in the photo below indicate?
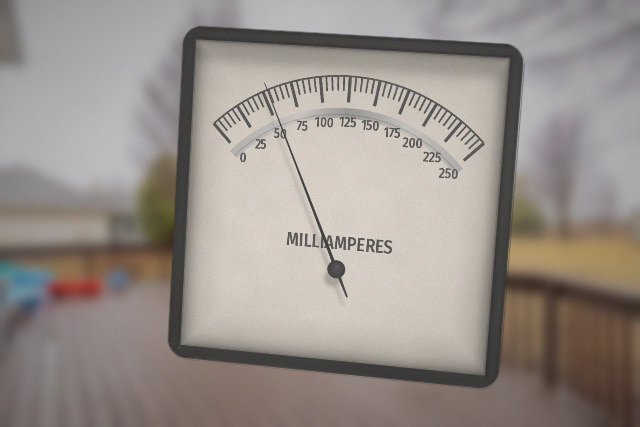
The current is 55 mA
